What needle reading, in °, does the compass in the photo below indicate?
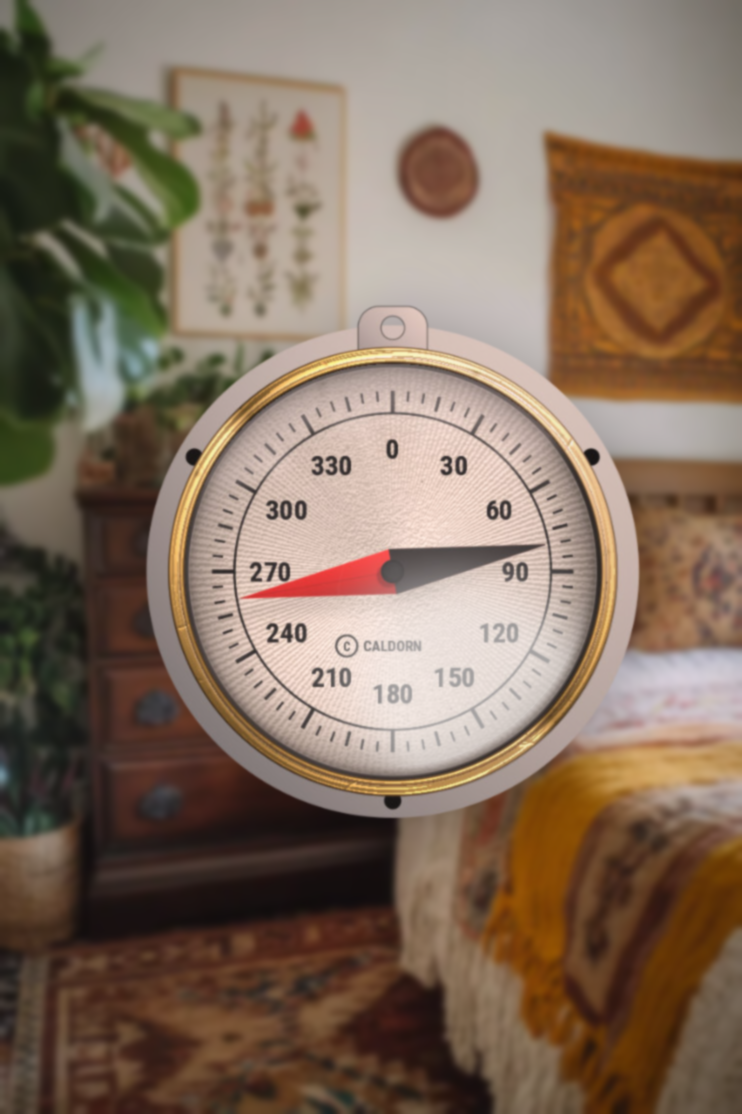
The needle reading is 260 °
